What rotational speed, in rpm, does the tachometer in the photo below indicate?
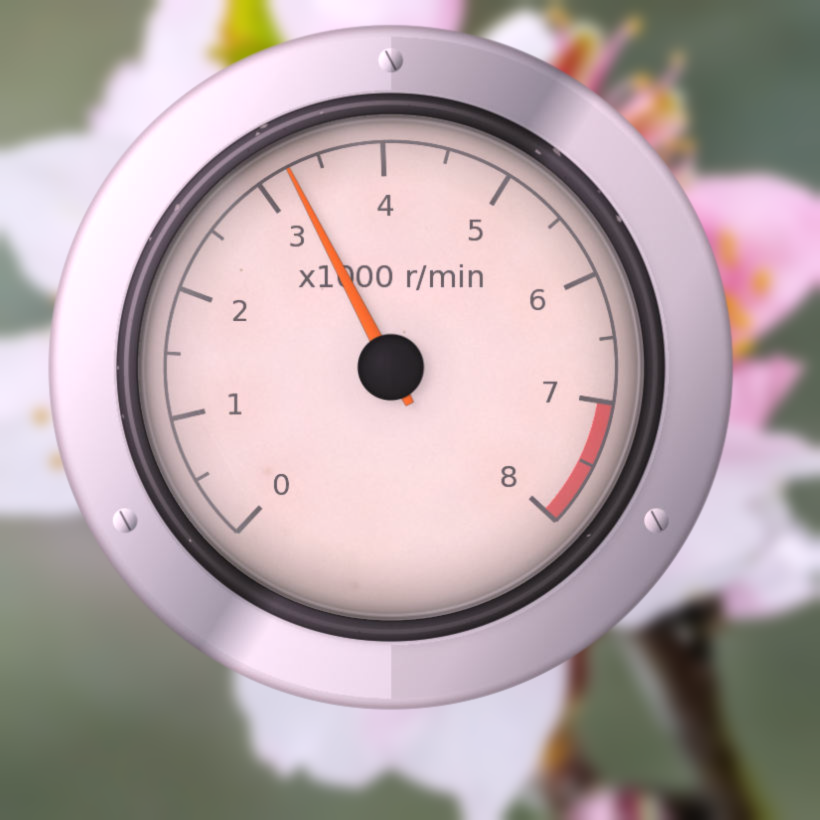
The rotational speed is 3250 rpm
